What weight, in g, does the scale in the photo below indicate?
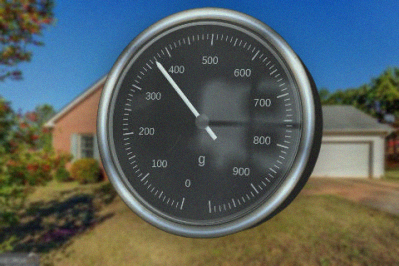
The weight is 370 g
